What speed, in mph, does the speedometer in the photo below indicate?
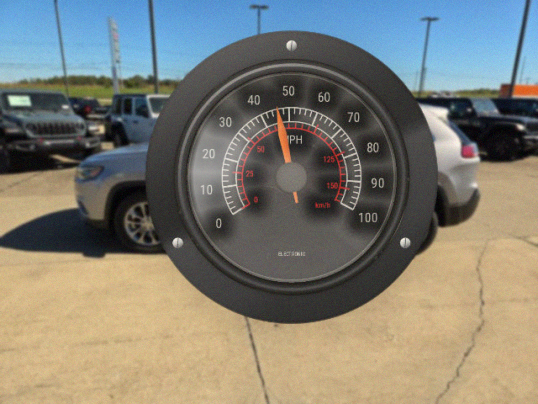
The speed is 46 mph
